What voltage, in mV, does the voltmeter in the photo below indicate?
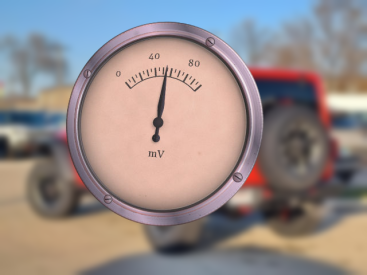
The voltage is 55 mV
